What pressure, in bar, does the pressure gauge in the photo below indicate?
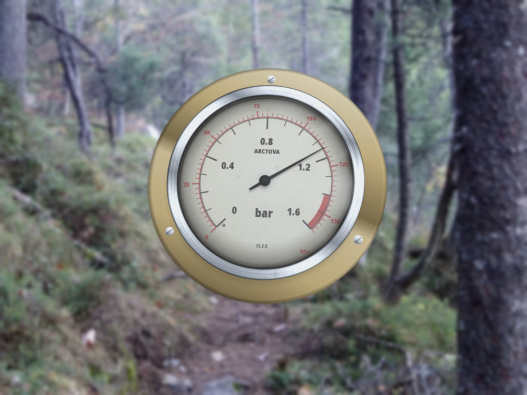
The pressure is 1.15 bar
